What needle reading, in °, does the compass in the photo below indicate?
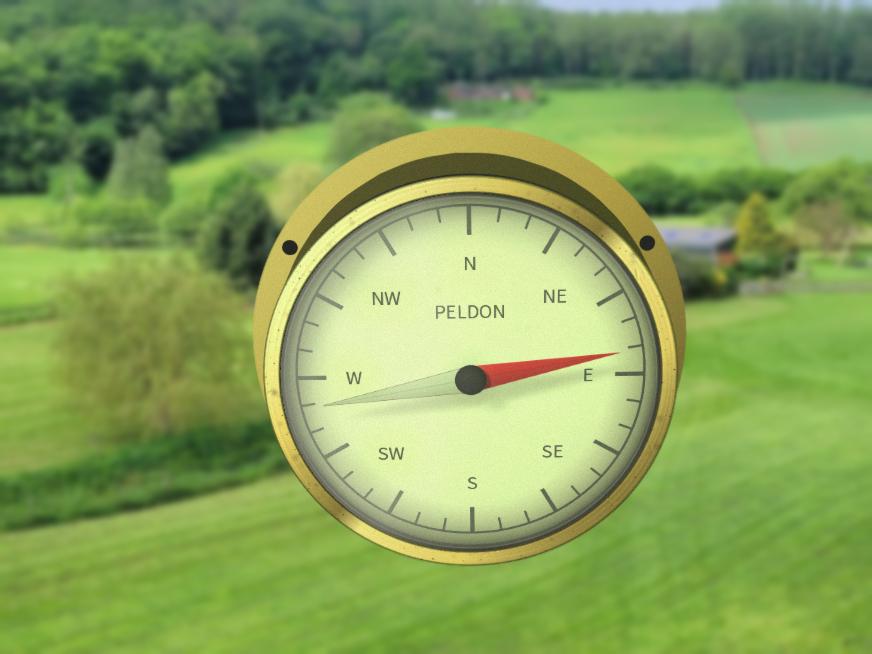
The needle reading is 80 °
